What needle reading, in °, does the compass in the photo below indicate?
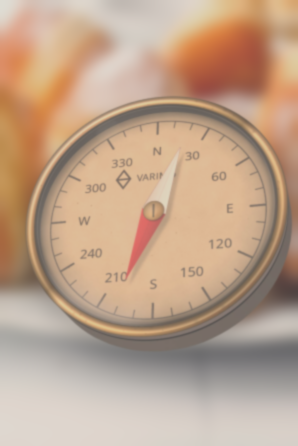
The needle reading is 200 °
